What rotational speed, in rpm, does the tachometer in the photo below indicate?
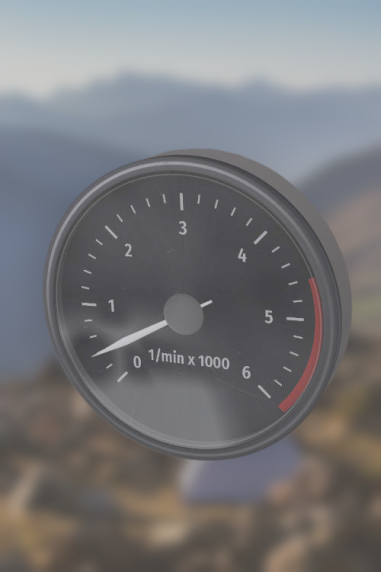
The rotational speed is 400 rpm
